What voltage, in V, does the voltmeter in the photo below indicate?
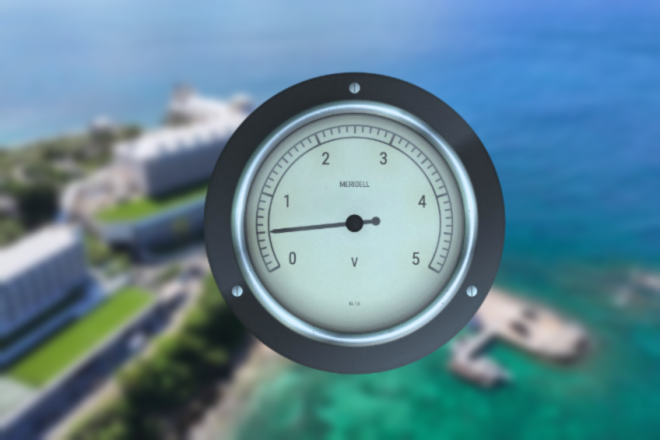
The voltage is 0.5 V
